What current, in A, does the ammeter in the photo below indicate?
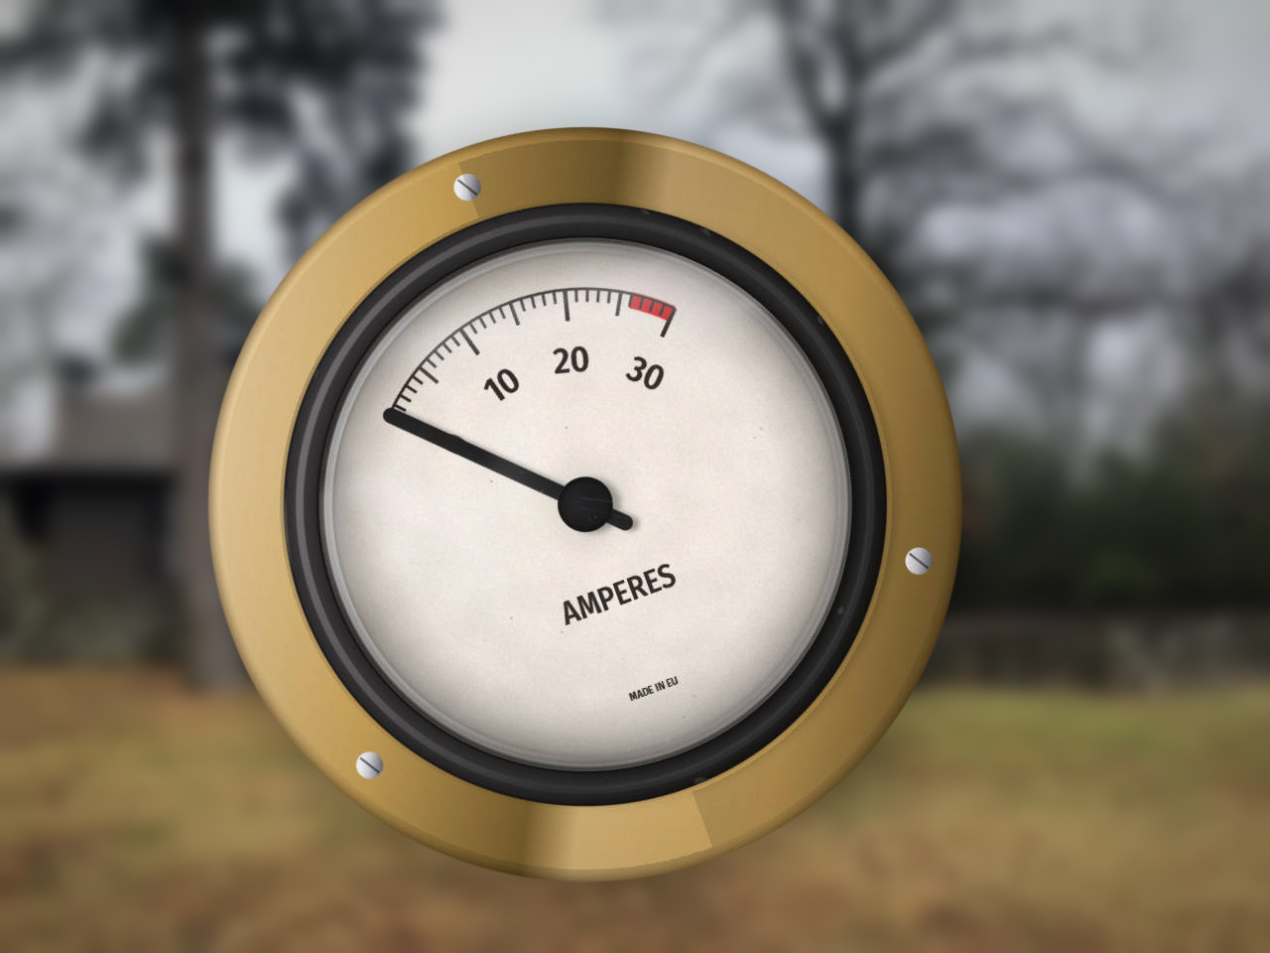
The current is 0 A
